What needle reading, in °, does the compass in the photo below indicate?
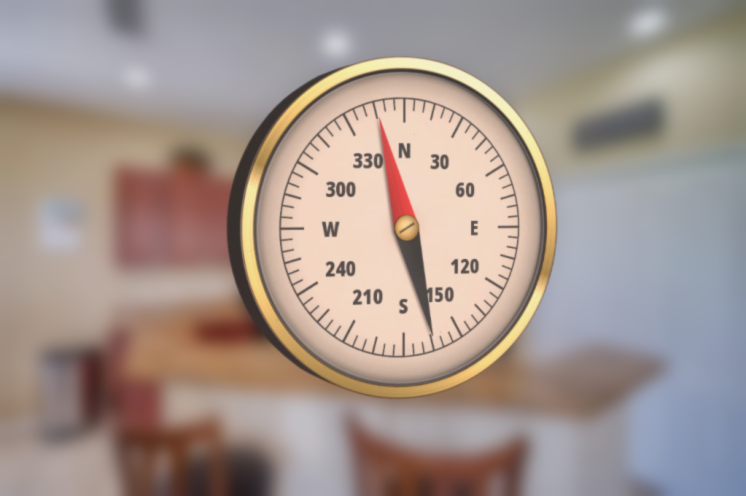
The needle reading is 345 °
